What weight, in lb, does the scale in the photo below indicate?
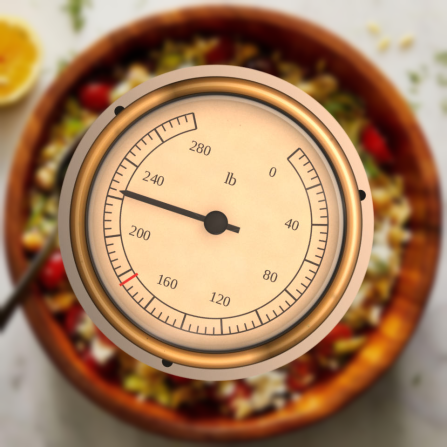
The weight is 224 lb
